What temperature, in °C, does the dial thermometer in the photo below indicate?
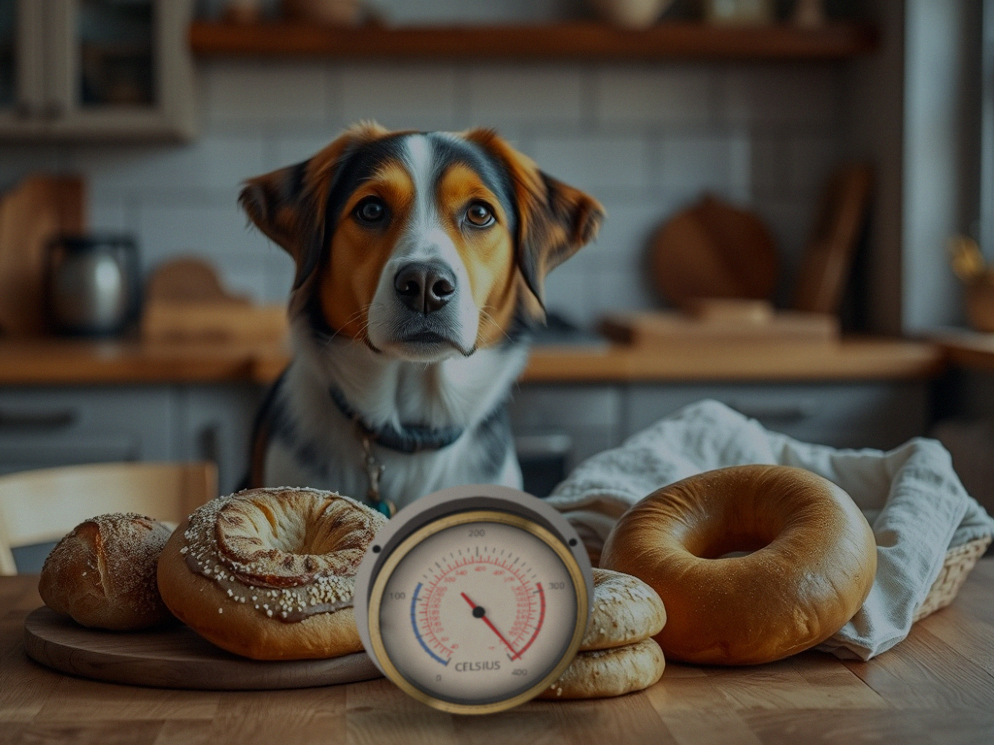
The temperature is 390 °C
